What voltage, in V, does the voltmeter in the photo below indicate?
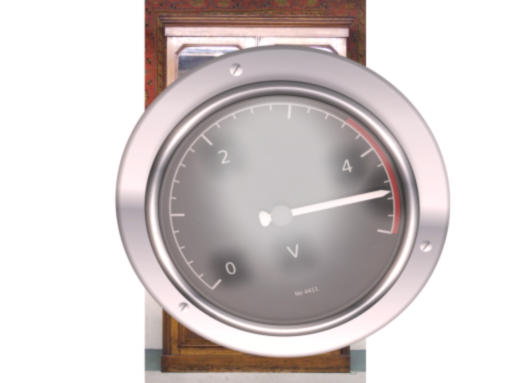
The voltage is 4.5 V
